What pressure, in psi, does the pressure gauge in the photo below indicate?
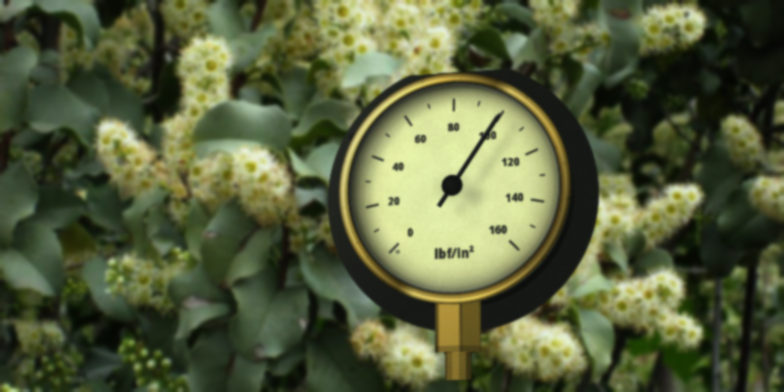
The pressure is 100 psi
